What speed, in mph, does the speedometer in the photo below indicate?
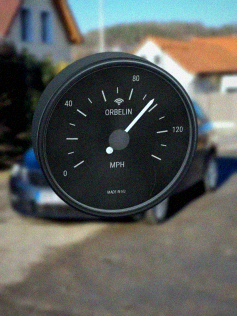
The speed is 95 mph
